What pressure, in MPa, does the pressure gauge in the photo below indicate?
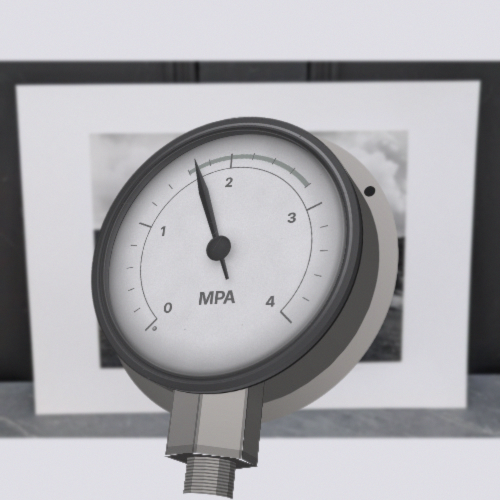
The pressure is 1.7 MPa
